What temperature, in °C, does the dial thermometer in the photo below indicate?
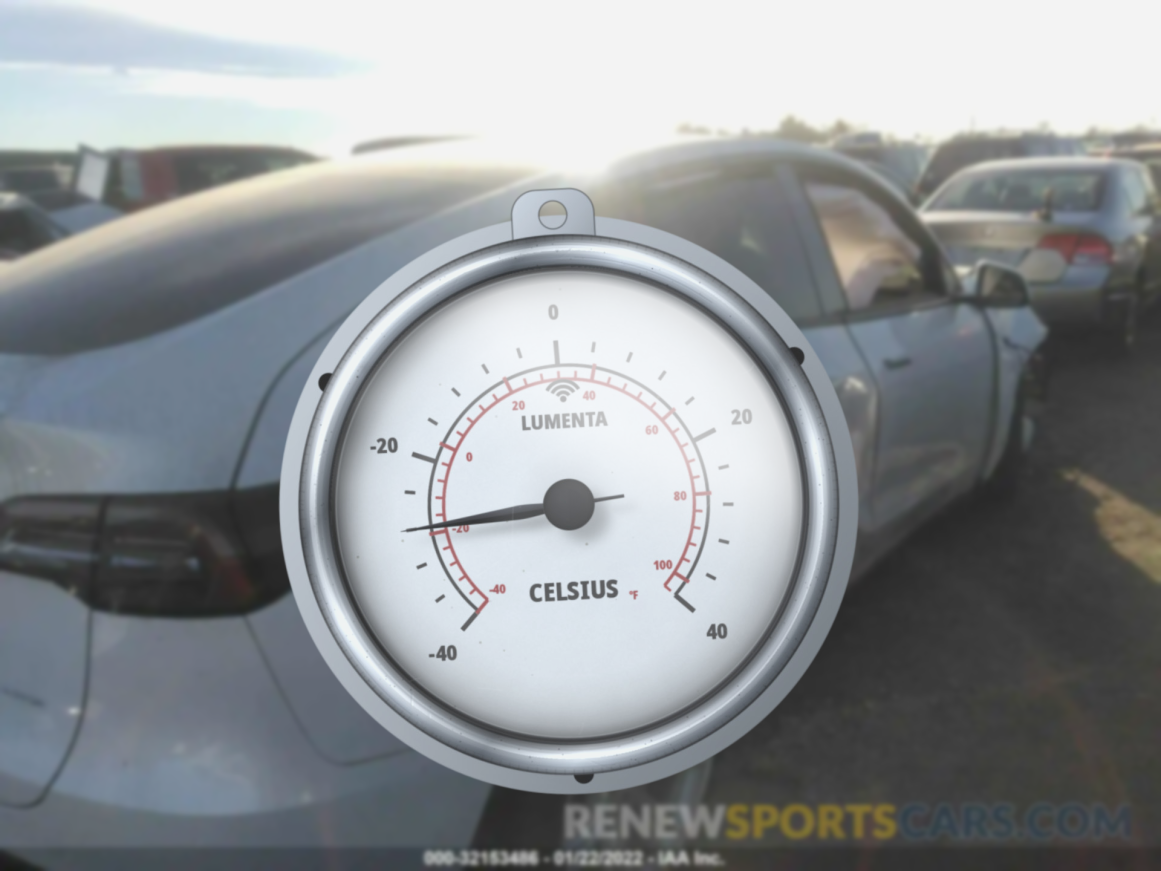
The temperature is -28 °C
